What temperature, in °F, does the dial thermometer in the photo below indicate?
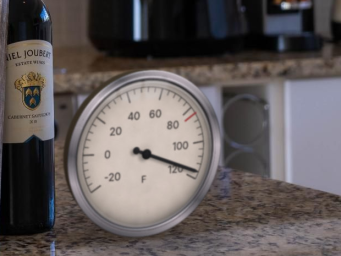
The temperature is 116 °F
